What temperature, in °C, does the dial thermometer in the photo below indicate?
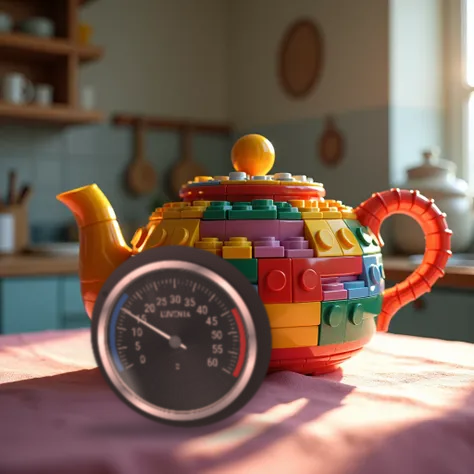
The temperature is 15 °C
